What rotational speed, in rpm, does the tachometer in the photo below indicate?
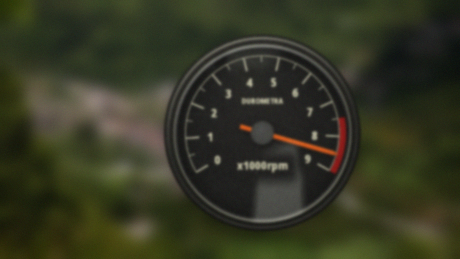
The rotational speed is 8500 rpm
